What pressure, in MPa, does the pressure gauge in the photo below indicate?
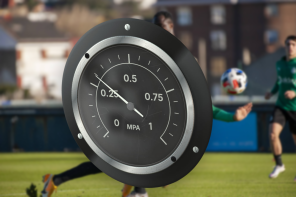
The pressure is 0.3 MPa
